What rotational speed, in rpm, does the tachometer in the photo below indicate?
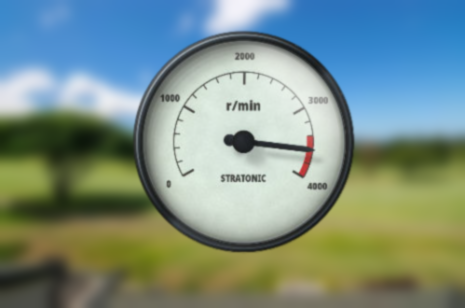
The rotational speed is 3600 rpm
